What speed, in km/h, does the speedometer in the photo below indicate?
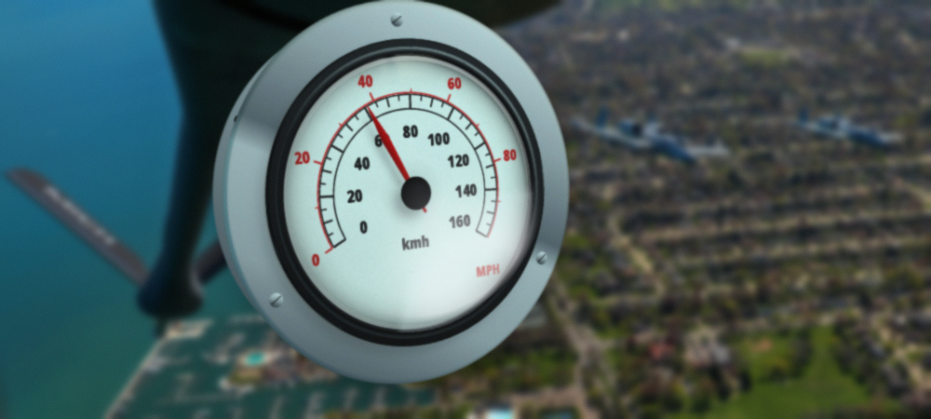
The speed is 60 km/h
